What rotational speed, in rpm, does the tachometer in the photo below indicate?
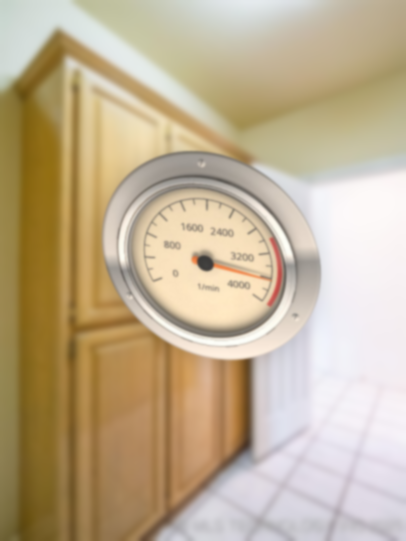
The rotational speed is 3600 rpm
